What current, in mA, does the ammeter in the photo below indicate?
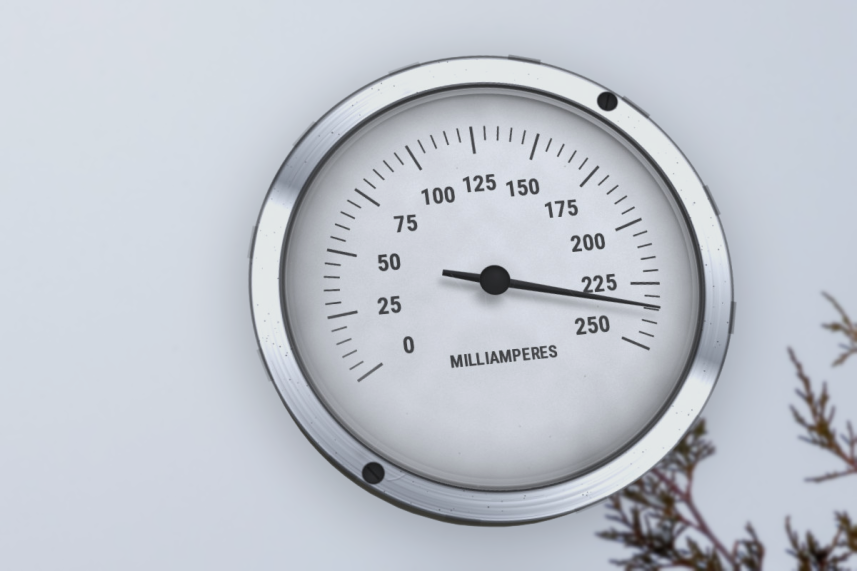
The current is 235 mA
